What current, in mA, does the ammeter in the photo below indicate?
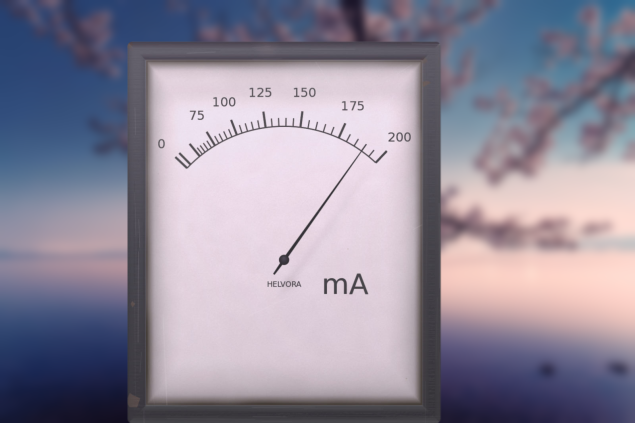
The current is 190 mA
